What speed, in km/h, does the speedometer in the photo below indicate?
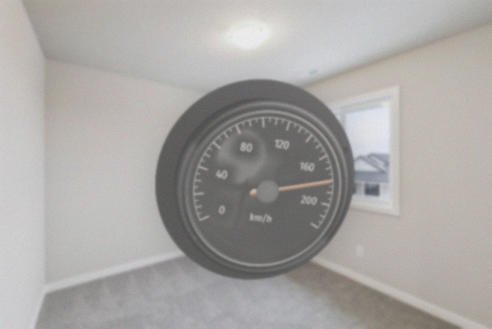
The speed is 180 km/h
